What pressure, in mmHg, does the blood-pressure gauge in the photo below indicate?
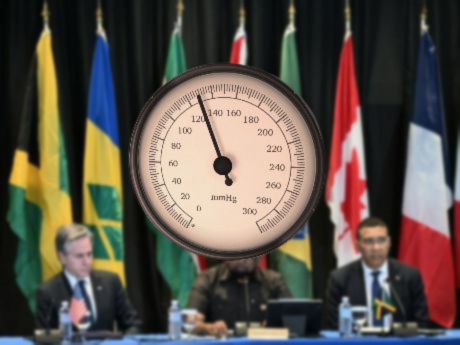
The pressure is 130 mmHg
